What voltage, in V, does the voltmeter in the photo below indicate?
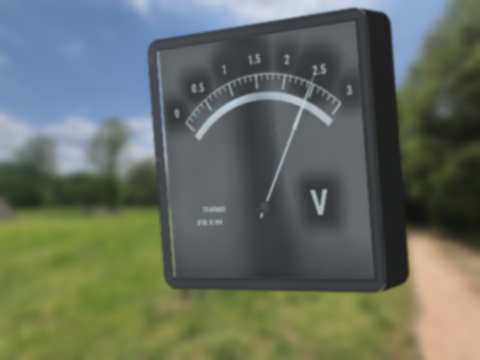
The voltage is 2.5 V
